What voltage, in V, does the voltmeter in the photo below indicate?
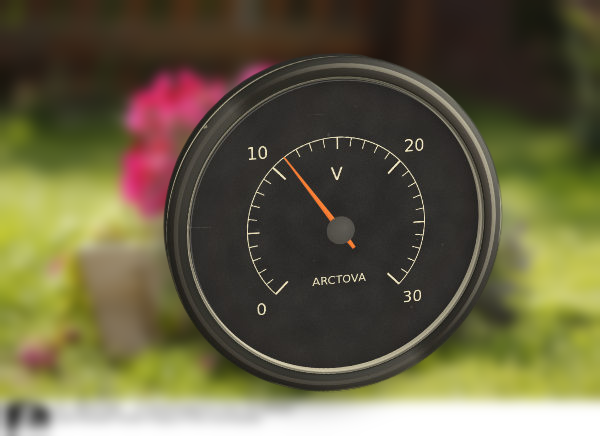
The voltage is 11 V
